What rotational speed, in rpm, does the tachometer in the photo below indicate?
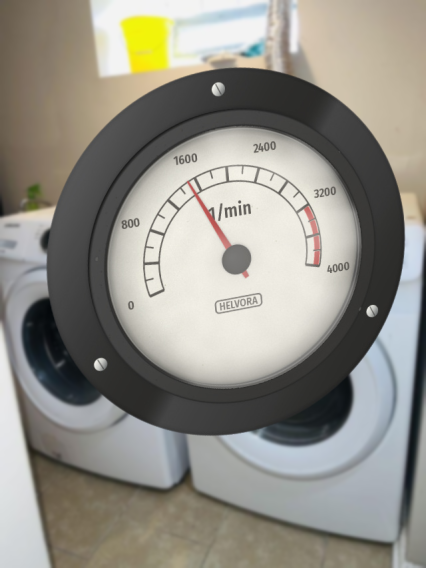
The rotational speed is 1500 rpm
